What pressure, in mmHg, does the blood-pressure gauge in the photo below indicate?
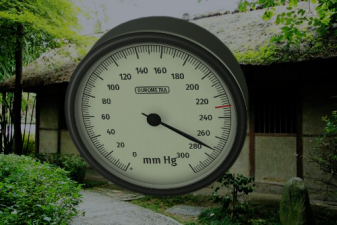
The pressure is 270 mmHg
